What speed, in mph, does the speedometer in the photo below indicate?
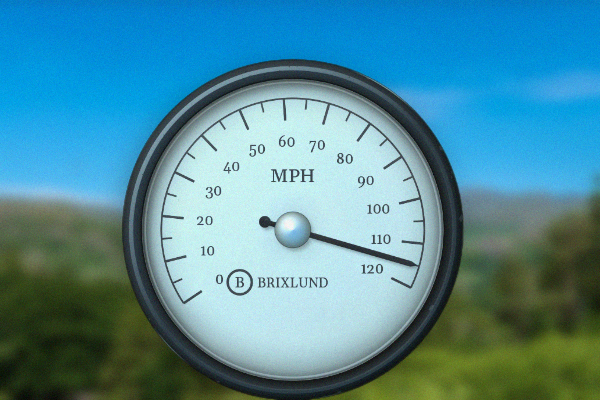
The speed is 115 mph
